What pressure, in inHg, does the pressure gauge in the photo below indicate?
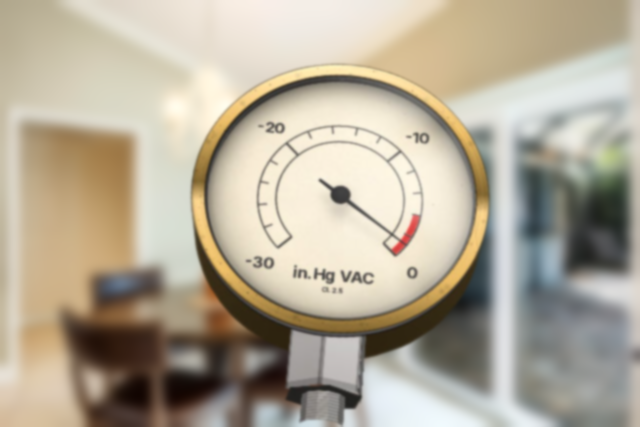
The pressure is -1 inHg
